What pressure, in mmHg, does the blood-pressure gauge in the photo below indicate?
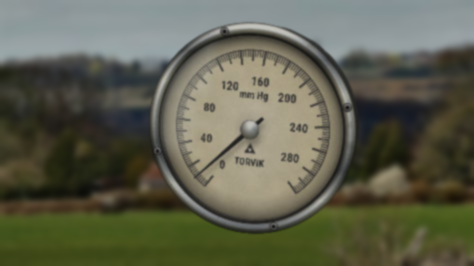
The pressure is 10 mmHg
